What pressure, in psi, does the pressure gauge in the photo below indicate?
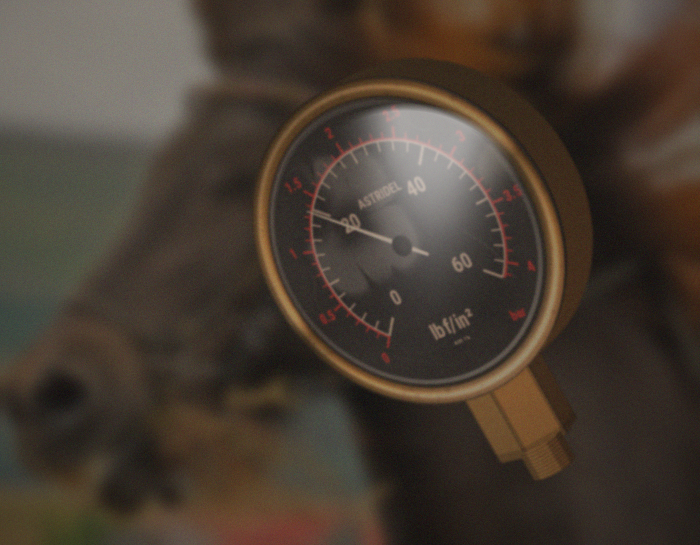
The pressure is 20 psi
